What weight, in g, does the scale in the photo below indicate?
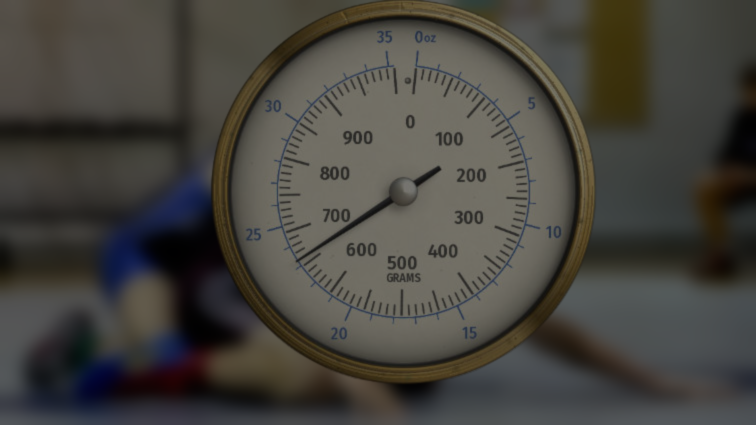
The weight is 660 g
